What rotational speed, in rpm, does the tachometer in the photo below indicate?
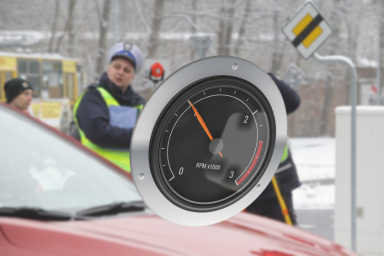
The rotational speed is 1000 rpm
